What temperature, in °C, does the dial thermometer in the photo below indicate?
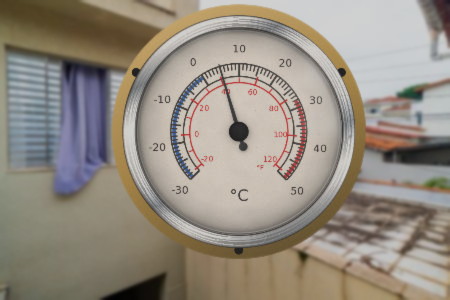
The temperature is 5 °C
